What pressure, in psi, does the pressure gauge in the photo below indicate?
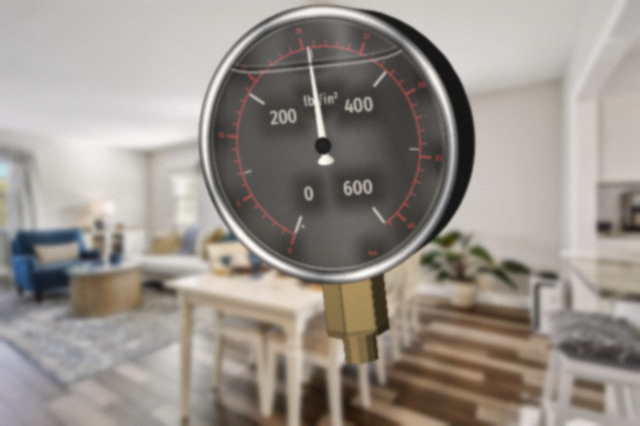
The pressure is 300 psi
